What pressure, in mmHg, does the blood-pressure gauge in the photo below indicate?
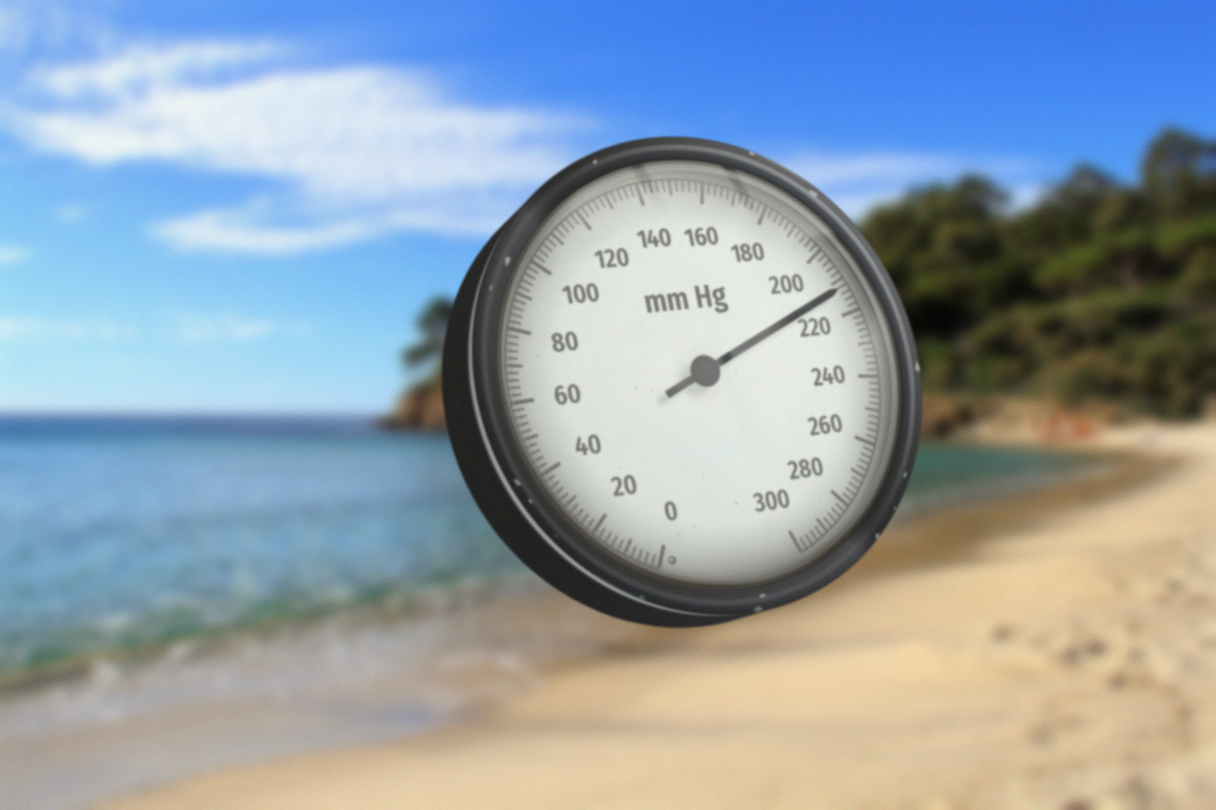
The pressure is 212 mmHg
